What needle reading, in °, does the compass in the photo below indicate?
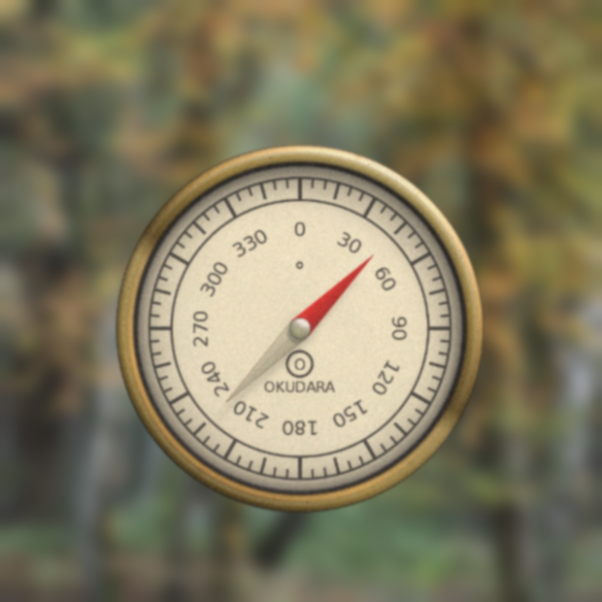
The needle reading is 45 °
